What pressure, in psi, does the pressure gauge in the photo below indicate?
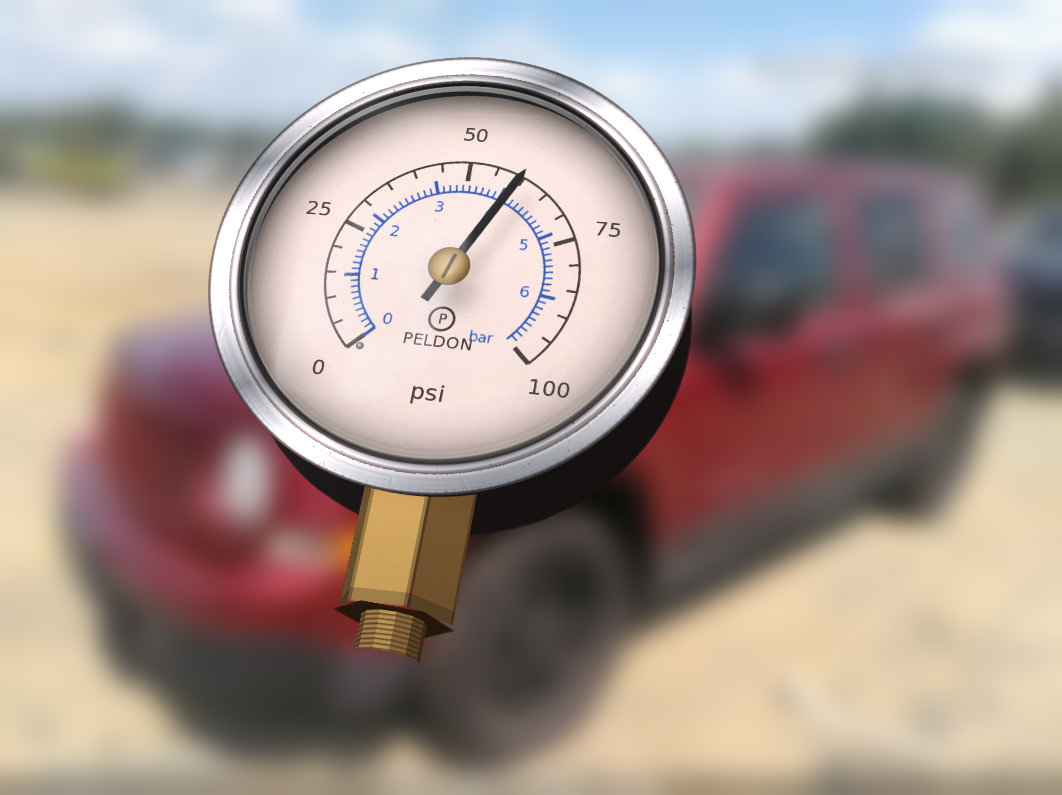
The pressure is 60 psi
